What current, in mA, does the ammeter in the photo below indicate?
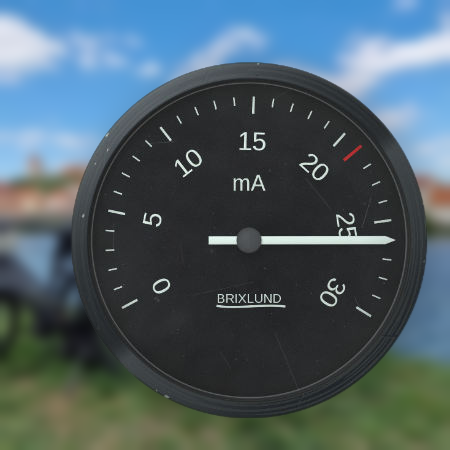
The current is 26 mA
